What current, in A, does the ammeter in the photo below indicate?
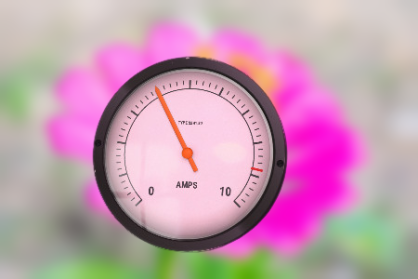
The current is 4 A
